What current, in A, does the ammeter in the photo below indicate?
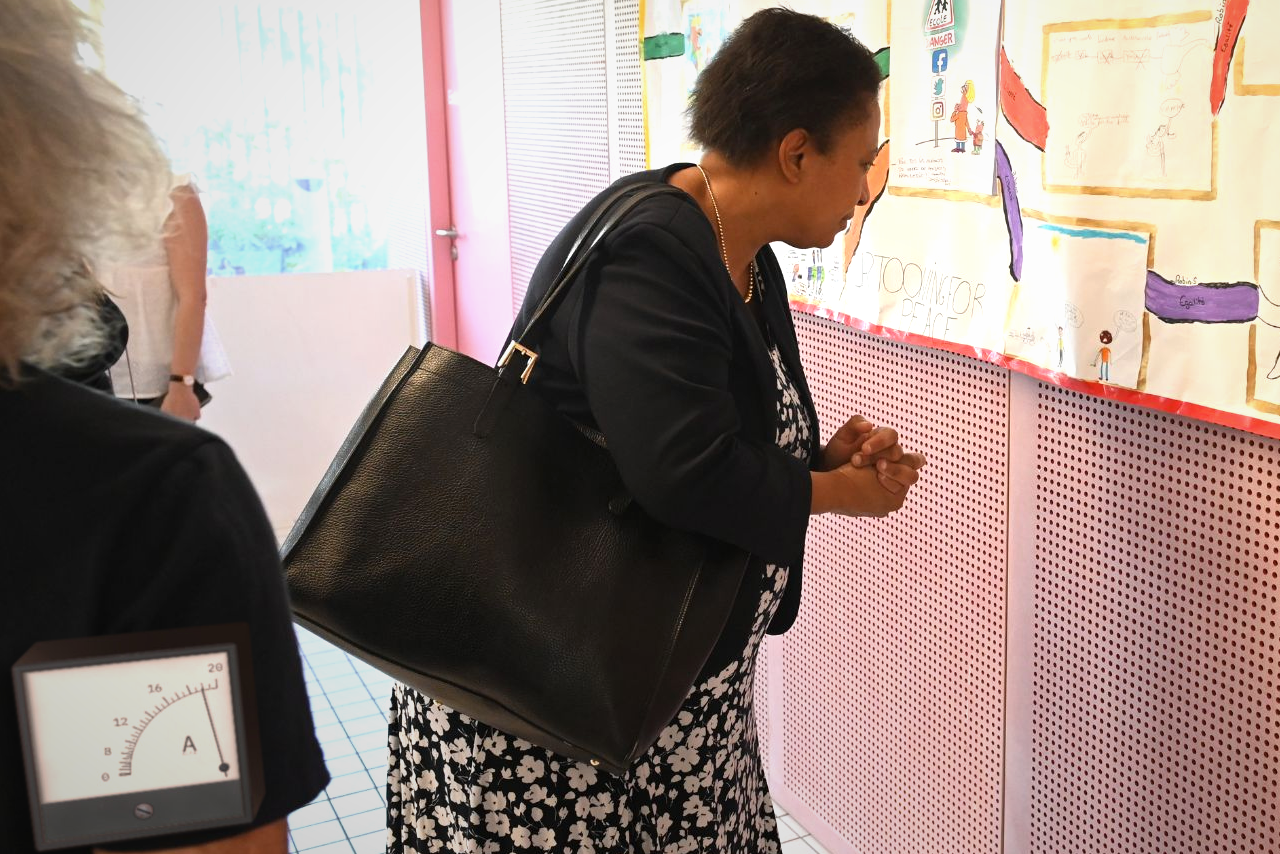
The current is 19 A
